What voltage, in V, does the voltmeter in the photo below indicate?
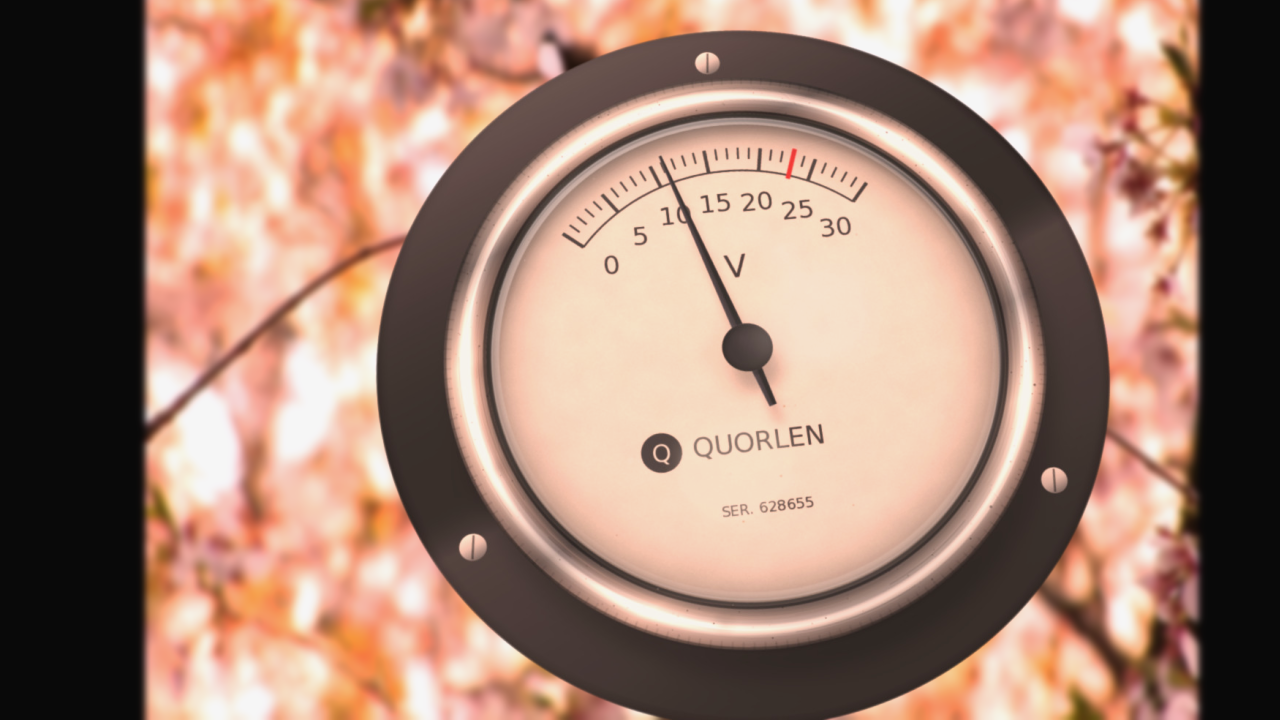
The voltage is 11 V
